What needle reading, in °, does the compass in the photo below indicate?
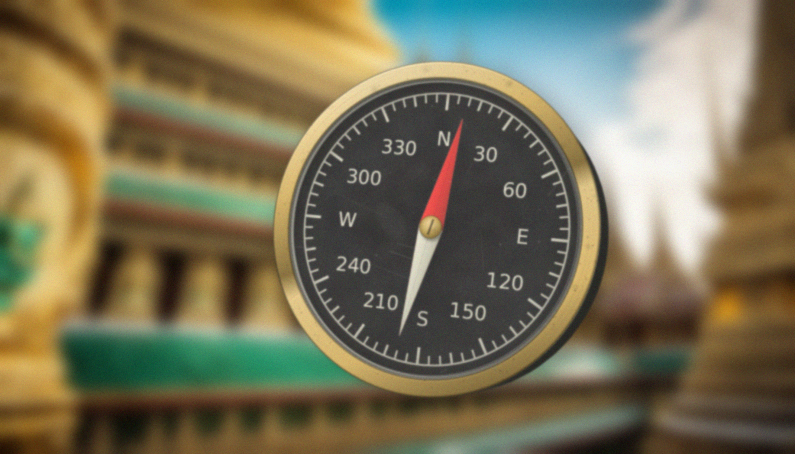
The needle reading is 10 °
